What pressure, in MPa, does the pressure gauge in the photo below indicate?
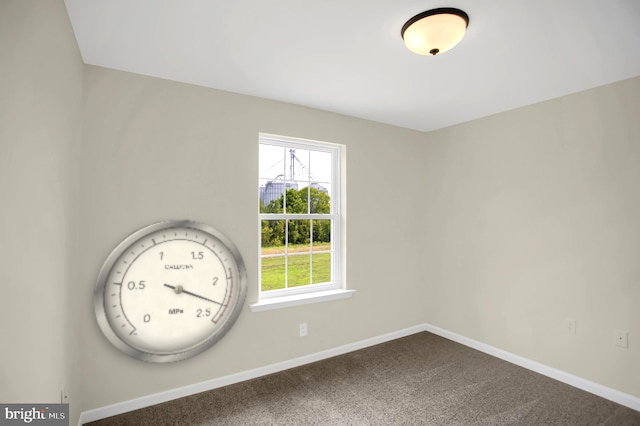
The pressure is 2.3 MPa
